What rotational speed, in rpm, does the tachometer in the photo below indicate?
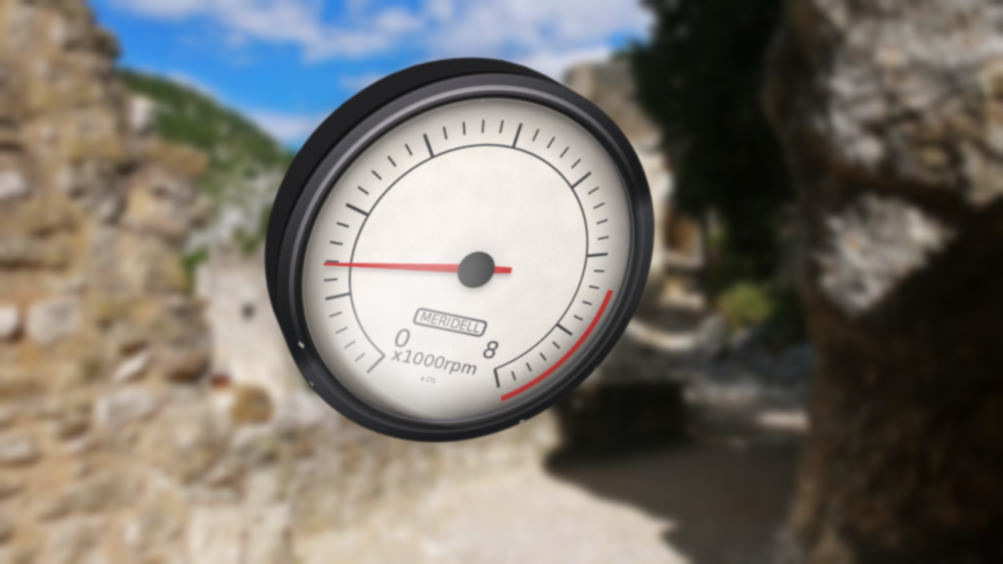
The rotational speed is 1400 rpm
